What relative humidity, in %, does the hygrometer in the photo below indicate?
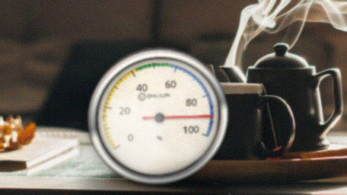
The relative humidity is 90 %
